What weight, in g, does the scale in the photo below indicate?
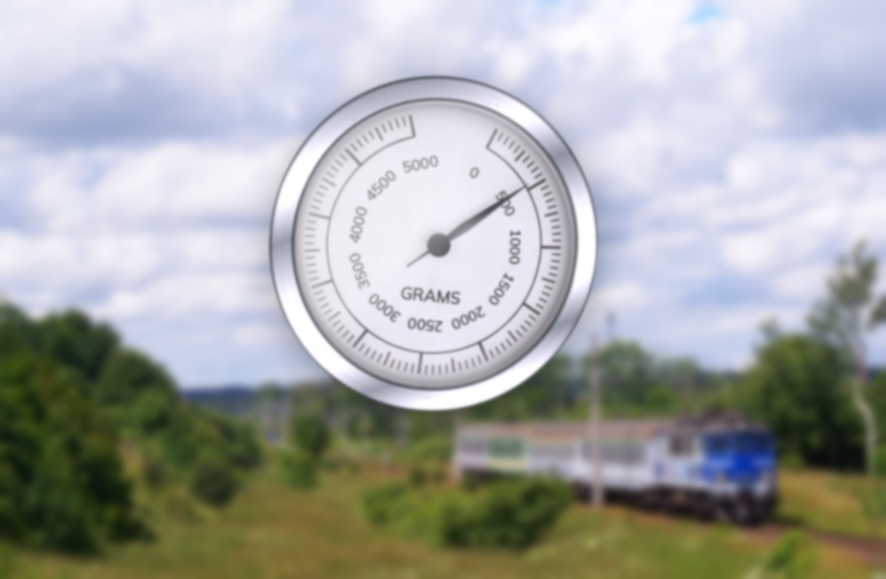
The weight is 450 g
